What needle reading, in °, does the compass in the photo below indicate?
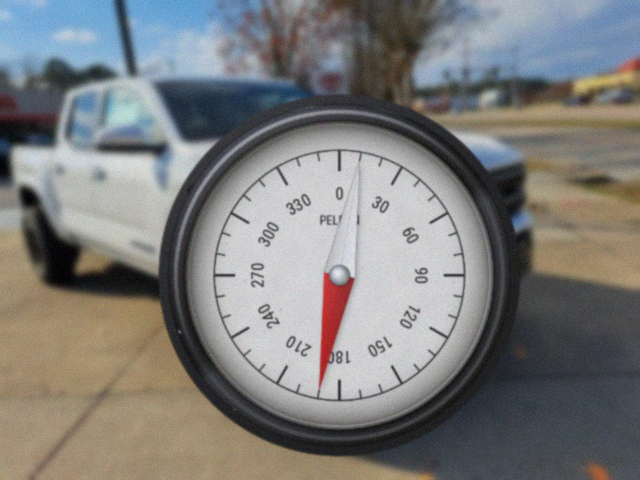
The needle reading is 190 °
